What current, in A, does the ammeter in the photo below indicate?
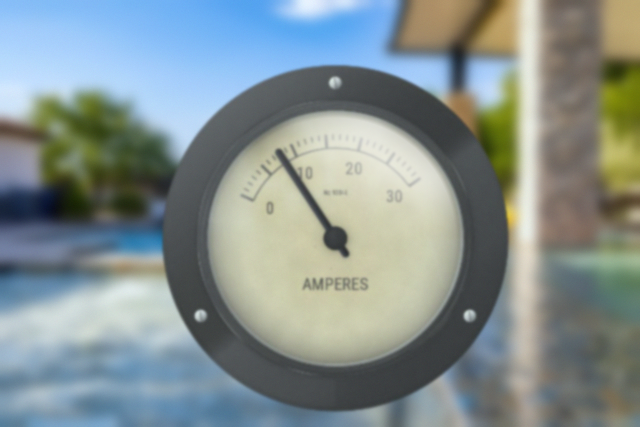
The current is 8 A
